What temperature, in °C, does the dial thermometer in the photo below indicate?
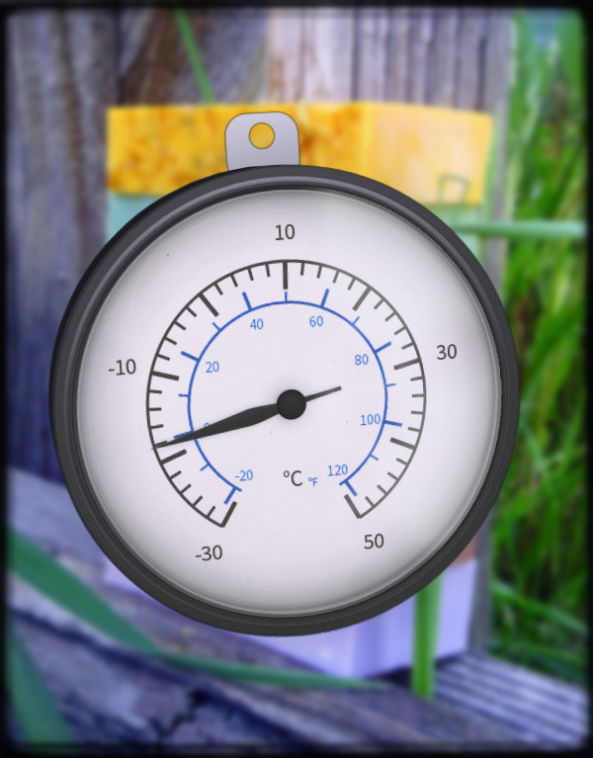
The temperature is -18 °C
